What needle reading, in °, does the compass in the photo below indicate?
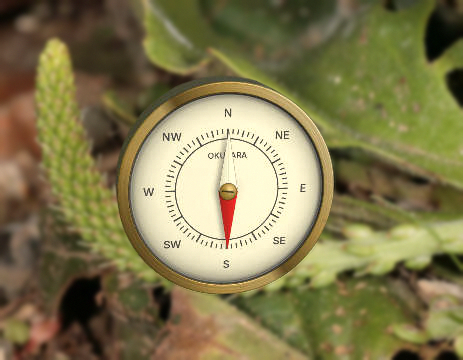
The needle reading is 180 °
